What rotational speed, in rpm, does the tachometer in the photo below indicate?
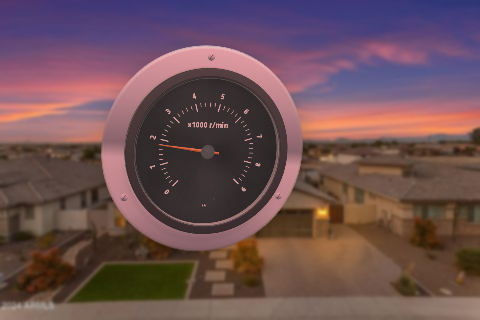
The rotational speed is 1800 rpm
